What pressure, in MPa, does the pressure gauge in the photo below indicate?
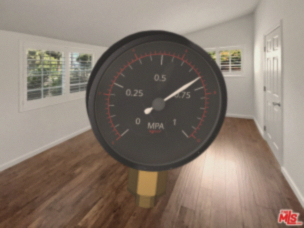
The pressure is 0.7 MPa
